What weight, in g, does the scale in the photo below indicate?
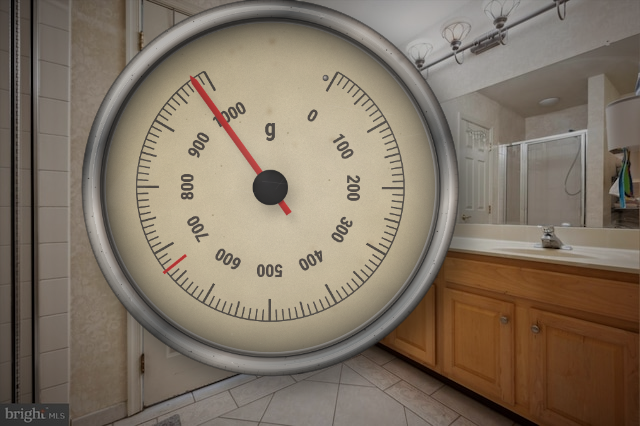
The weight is 980 g
